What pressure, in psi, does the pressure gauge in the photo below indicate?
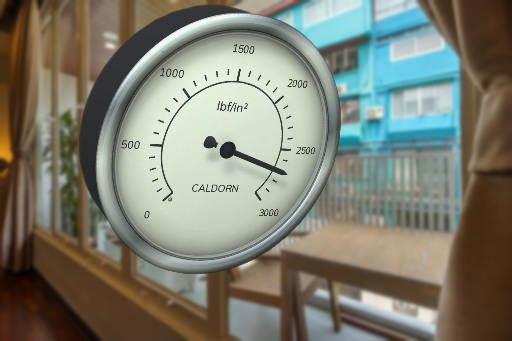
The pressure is 2700 psi
